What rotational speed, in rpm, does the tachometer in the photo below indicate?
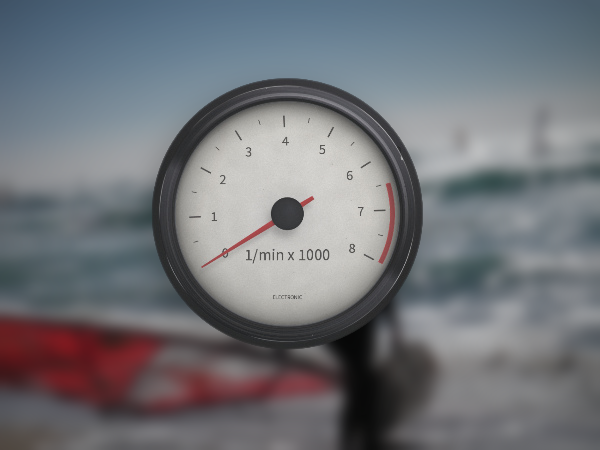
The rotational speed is 0 rpm
